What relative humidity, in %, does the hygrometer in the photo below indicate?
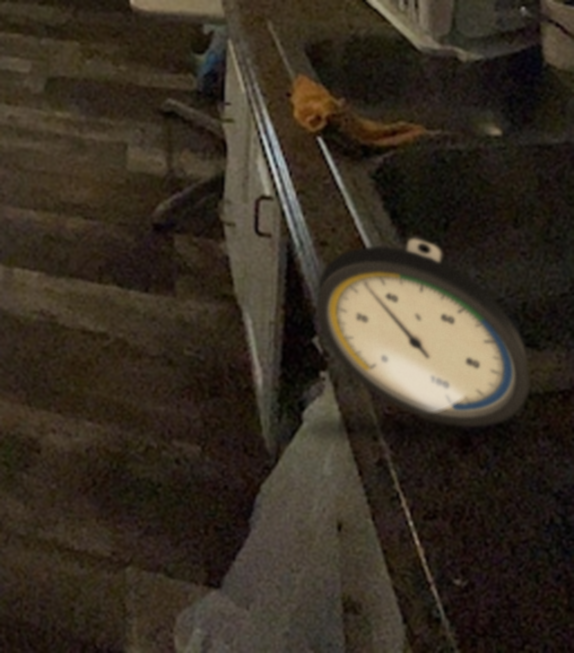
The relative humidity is 35 %
